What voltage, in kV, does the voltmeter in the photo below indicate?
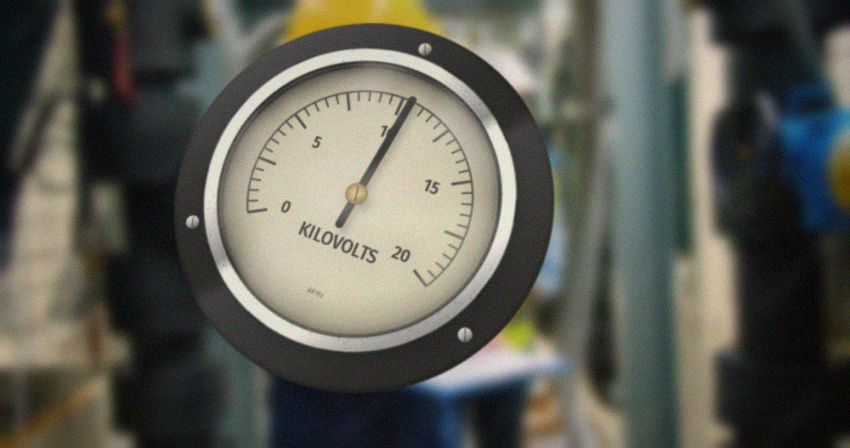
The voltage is 10.5 kV
